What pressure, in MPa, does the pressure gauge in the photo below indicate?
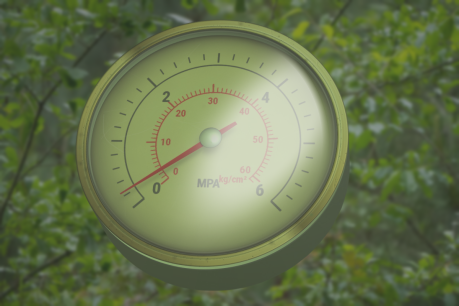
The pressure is 0.2 MPa
